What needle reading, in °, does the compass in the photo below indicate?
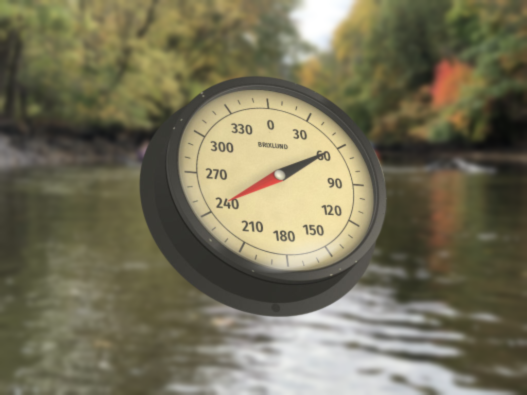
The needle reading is 240 °
